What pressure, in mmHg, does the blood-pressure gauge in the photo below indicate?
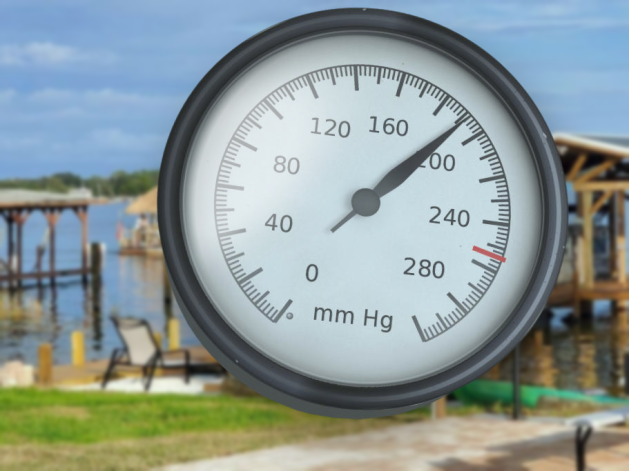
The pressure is 192 mmHg
